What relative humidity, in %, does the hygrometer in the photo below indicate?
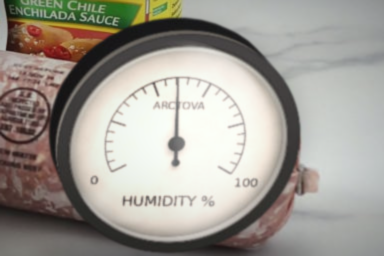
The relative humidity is 48 %
